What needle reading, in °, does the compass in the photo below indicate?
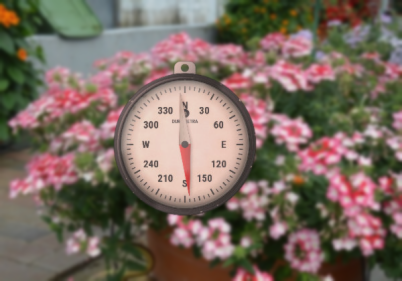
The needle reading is 175 °
